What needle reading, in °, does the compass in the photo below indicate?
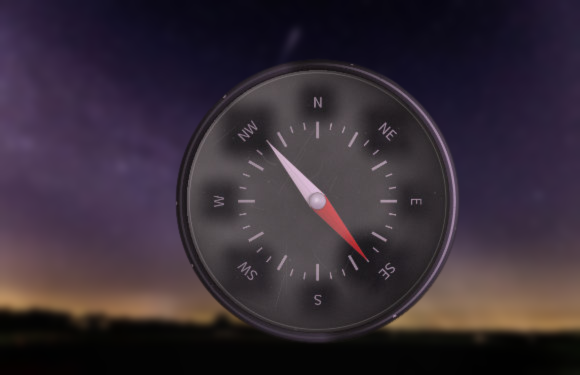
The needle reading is 140 °
